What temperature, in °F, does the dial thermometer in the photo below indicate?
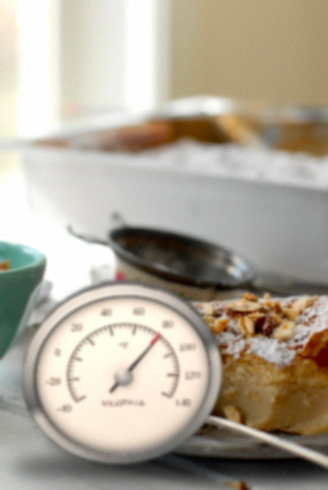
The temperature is 80 °F
